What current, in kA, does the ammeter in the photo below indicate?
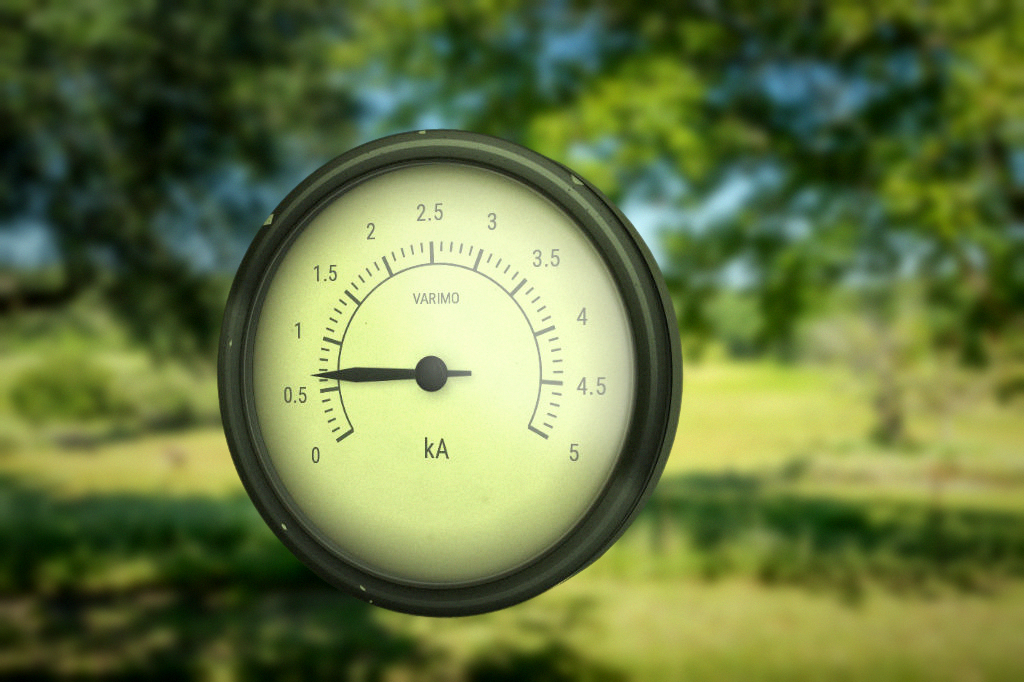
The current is 0.65 kA
